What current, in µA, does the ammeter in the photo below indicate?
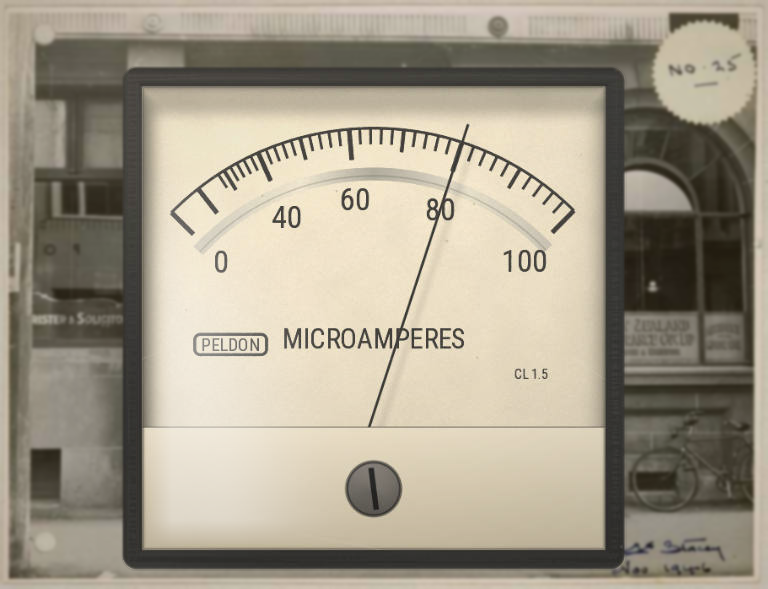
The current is 80 µA
